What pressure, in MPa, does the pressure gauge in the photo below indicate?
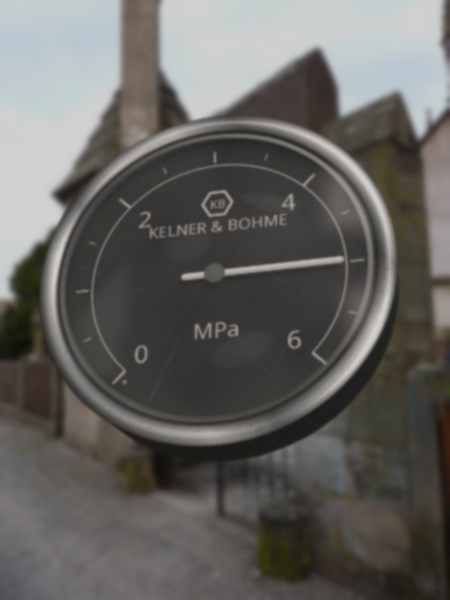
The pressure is 5 MPa
